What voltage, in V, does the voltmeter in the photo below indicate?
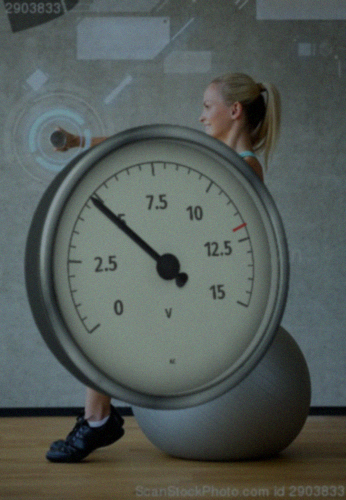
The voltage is 4.75 V
